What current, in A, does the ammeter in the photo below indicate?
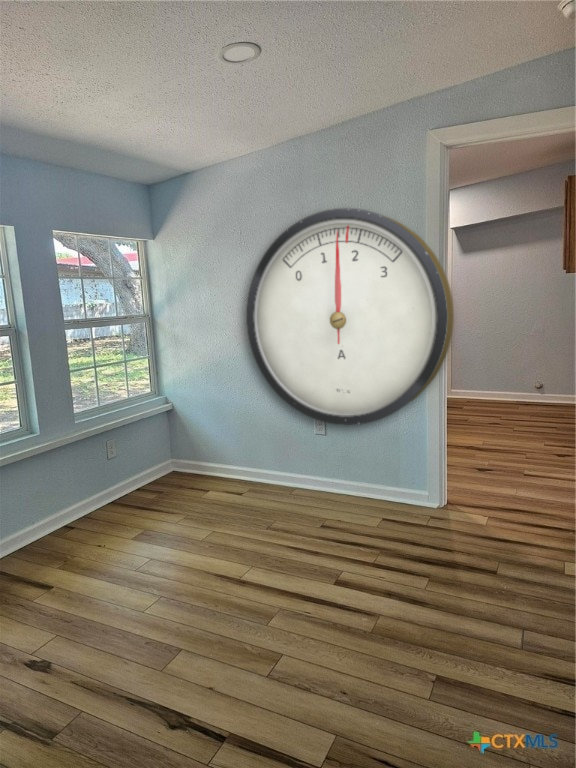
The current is 1.5 A
